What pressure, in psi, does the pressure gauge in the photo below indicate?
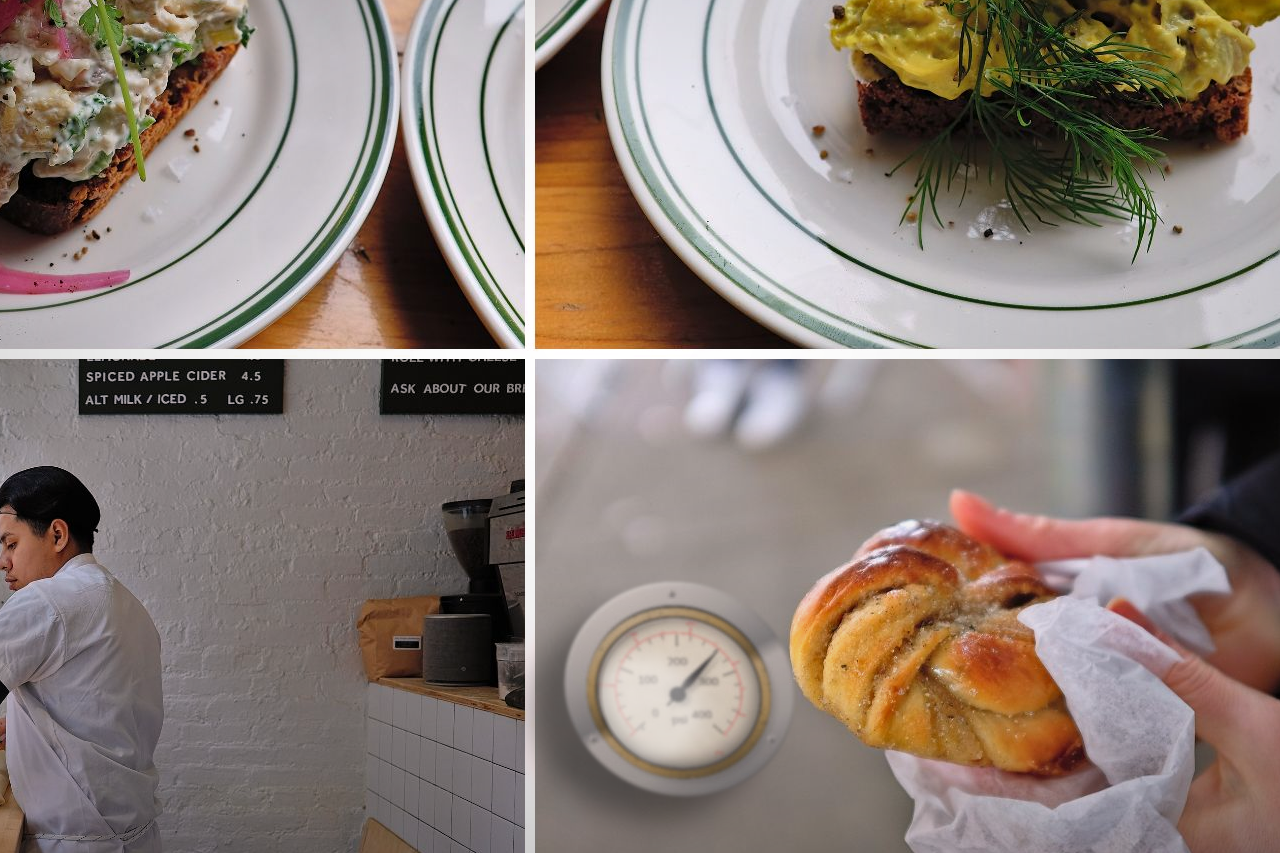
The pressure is 260 psi
